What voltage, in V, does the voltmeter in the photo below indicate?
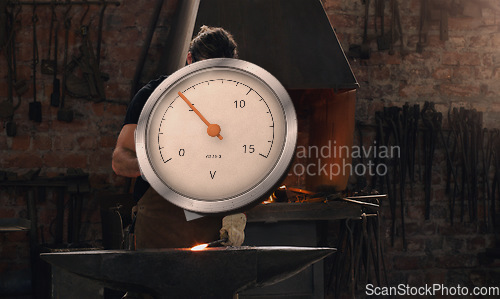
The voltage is 5 V
